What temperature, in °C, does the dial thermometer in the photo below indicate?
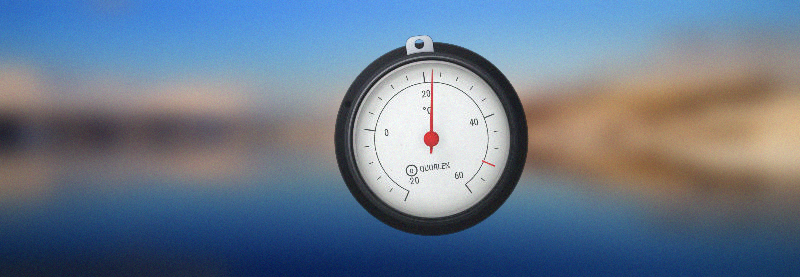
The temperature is 22 °C
